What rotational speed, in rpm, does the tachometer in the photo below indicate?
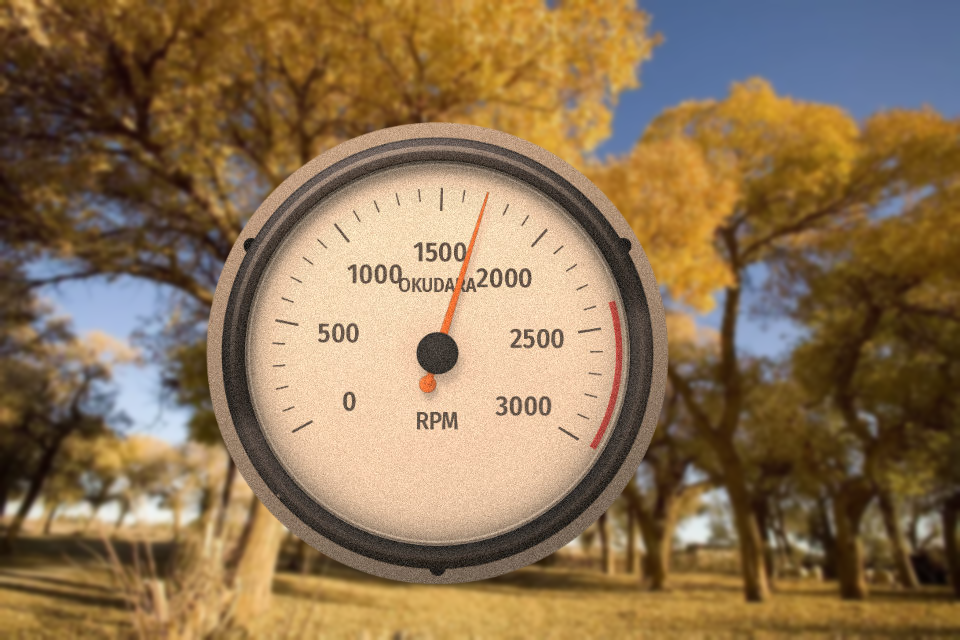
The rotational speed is 1700 rpm
